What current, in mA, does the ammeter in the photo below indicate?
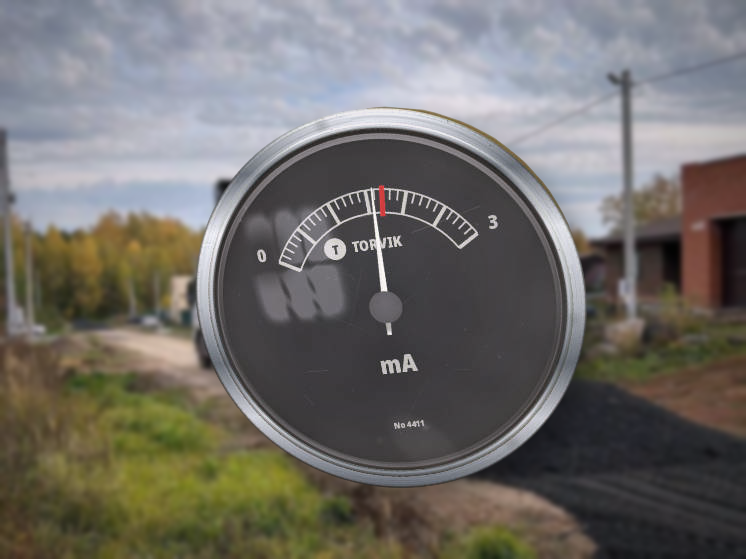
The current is 1.6 mA
